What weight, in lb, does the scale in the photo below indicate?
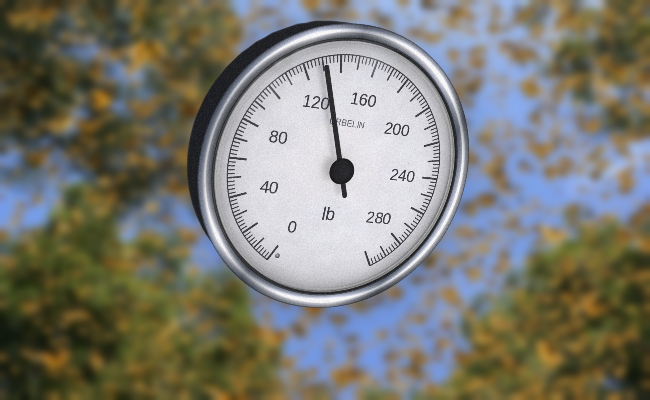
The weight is 130 lb
